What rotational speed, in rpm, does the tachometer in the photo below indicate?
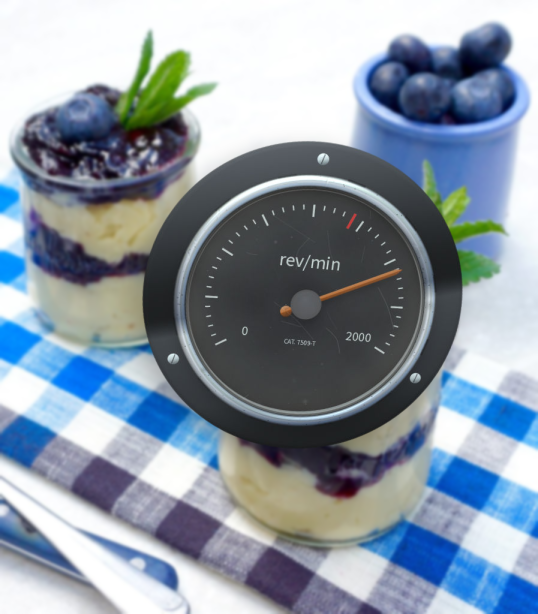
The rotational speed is 1550 rpm
